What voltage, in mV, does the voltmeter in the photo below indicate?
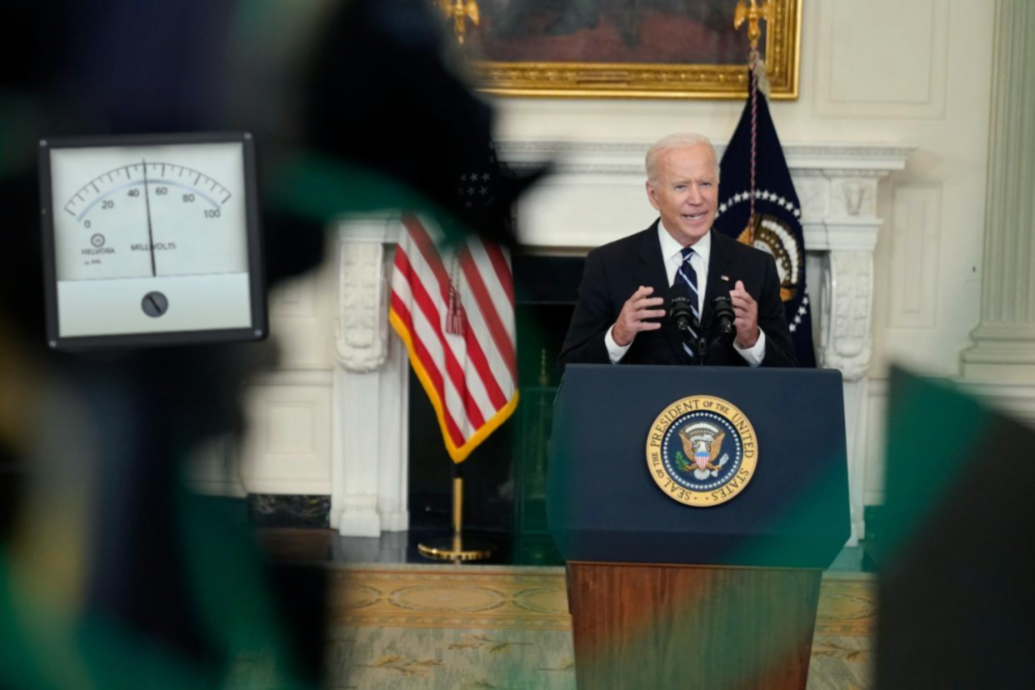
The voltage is 50 mV
